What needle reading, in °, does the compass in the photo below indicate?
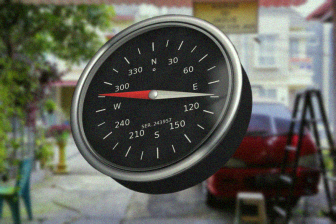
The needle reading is 285 °
